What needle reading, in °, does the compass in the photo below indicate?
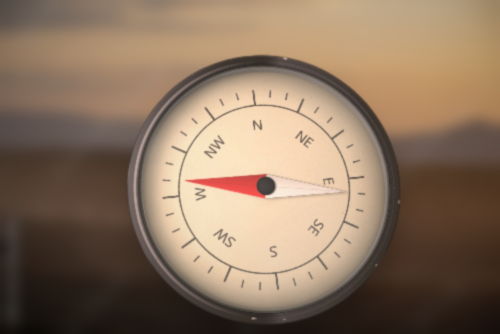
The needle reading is 280 °
